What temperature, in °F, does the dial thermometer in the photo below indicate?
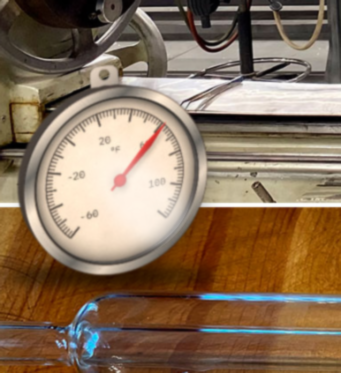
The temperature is 60 °F
